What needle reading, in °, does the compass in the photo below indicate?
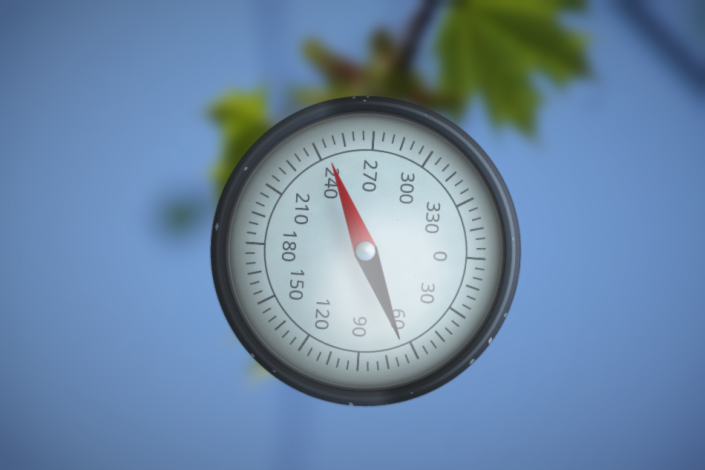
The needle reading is 245 °
